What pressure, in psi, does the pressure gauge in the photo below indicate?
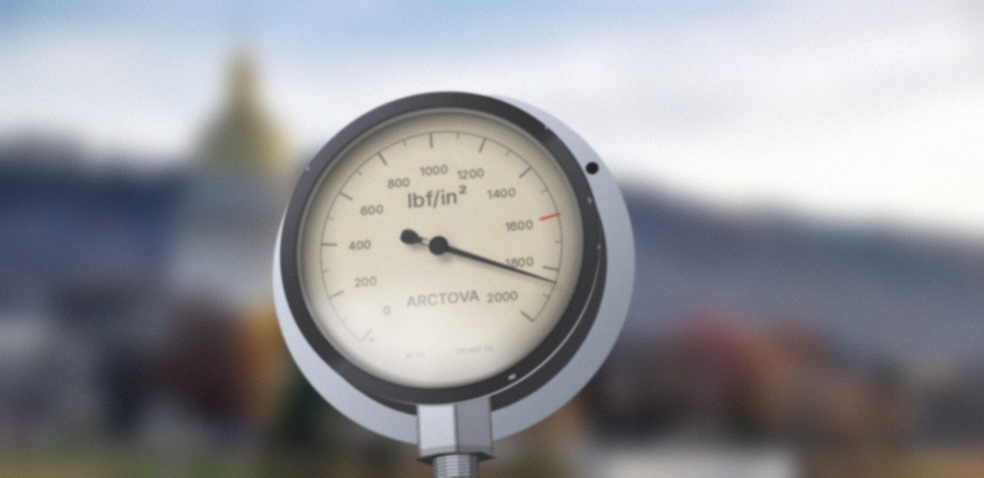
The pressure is 1850 psi
